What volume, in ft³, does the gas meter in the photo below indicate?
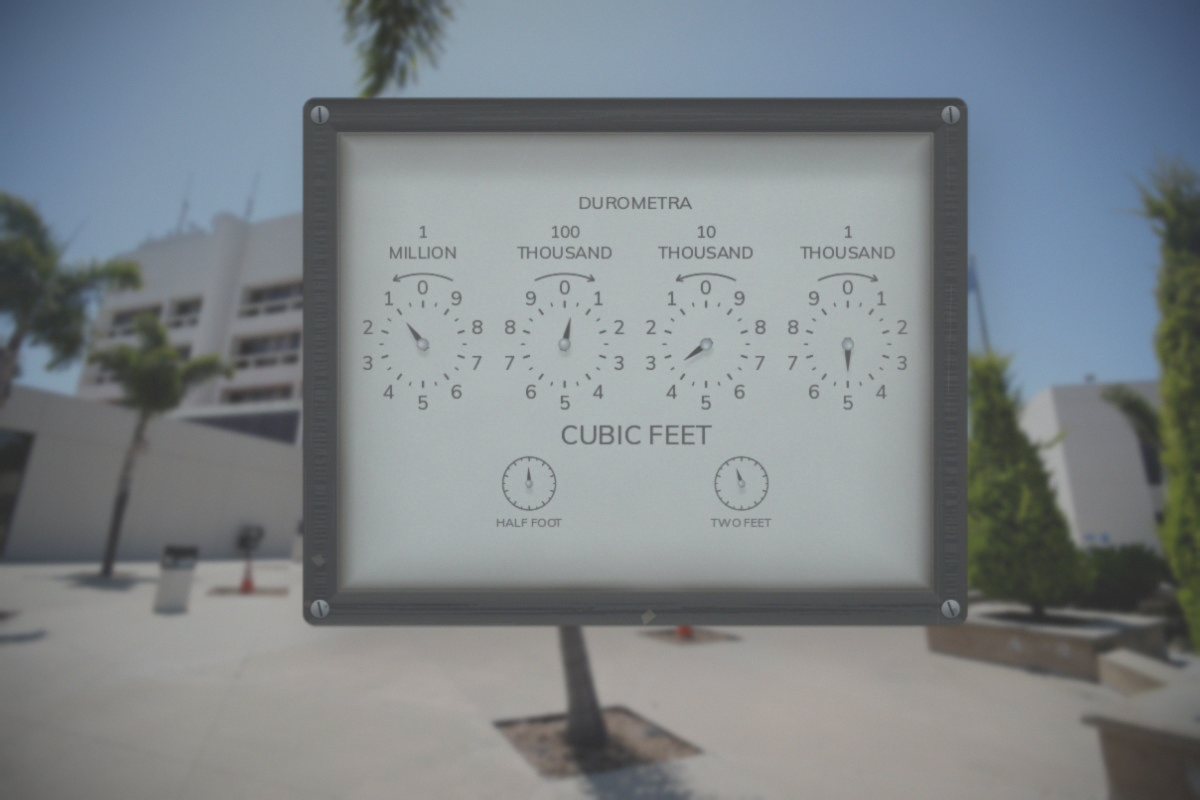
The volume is 103500 ft³
